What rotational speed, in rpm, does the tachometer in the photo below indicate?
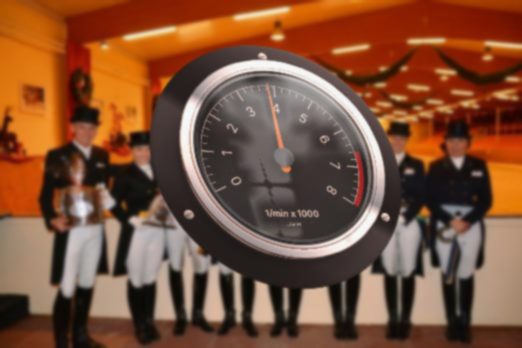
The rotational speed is 3800 rpm
